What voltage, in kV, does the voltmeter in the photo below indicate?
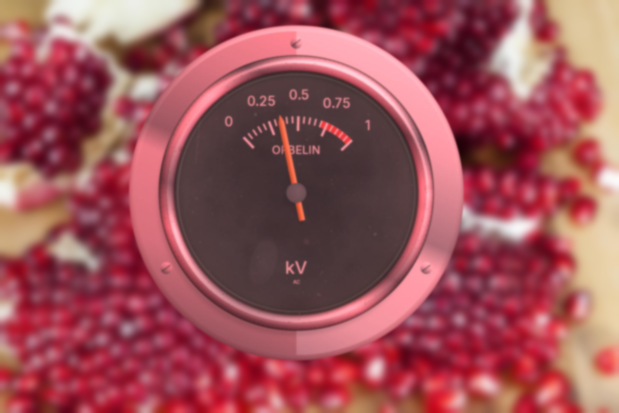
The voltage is 0.35 kV
